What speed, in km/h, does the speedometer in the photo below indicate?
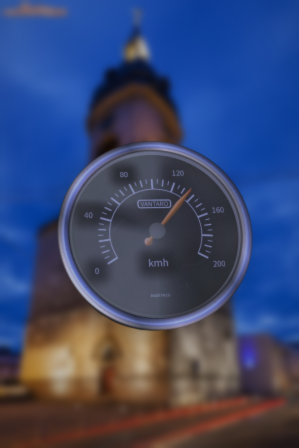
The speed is 135 km/h
